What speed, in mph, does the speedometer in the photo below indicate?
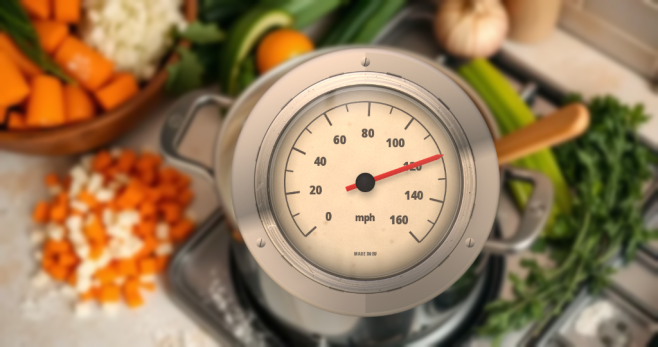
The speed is 120 mph
